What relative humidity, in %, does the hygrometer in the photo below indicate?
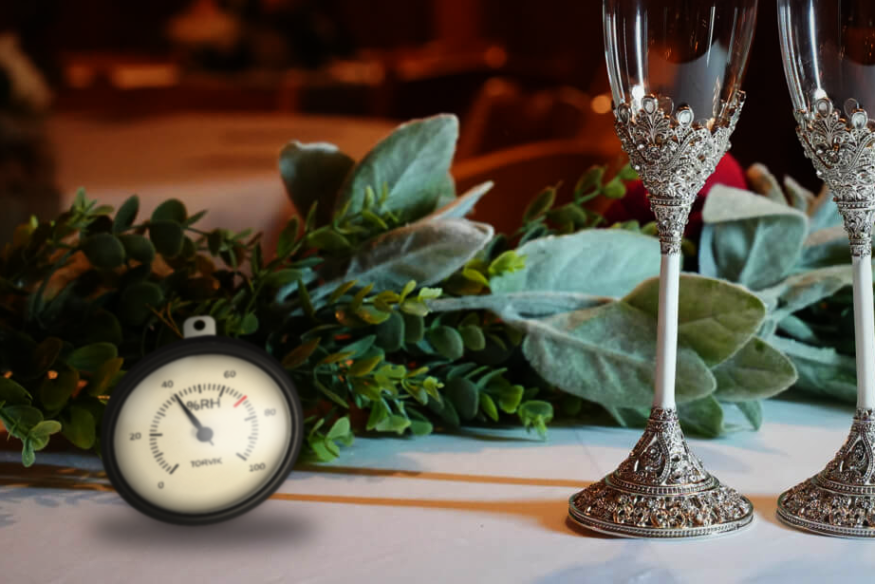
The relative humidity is 40 %
